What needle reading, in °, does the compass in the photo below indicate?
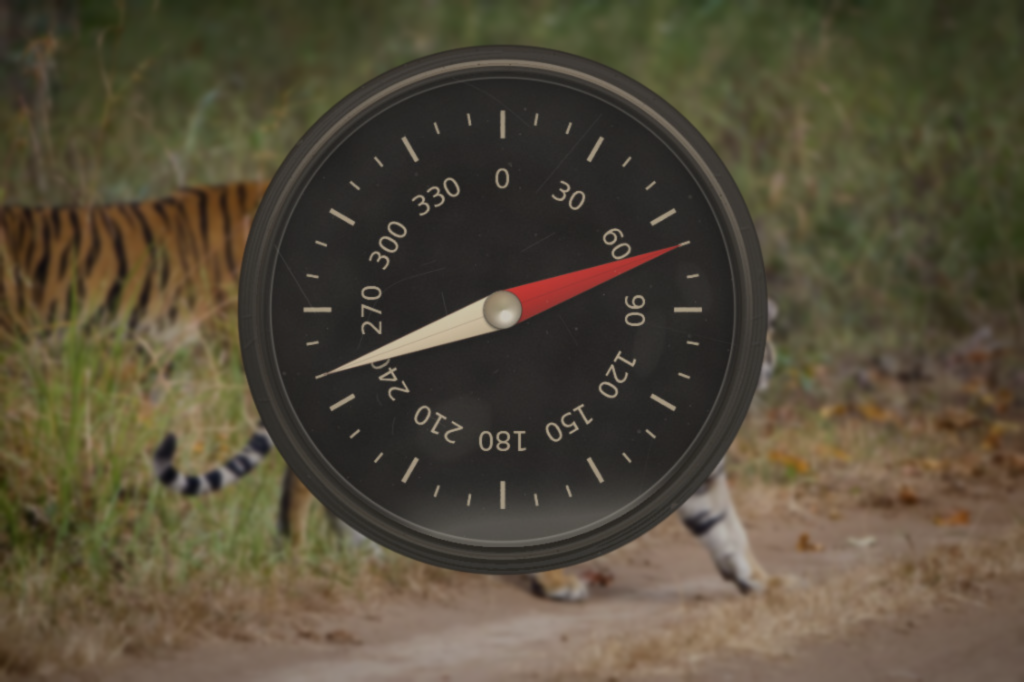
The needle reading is 70 °
